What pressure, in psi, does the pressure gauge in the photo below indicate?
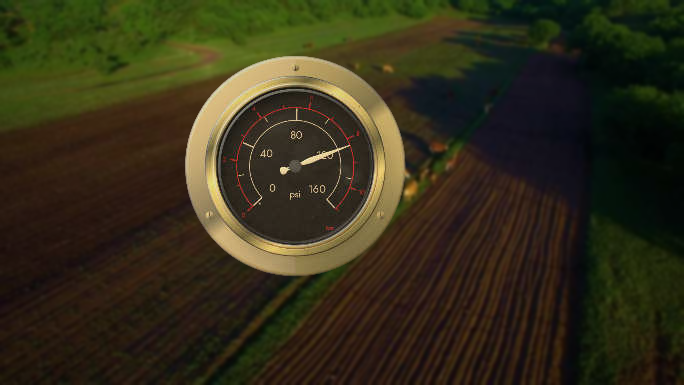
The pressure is 120 psi
